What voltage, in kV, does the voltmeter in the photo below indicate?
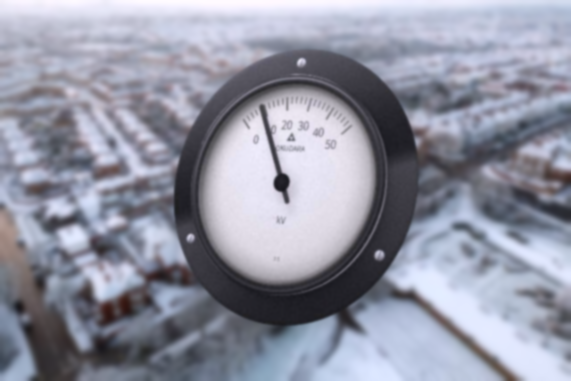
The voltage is 10 kV
